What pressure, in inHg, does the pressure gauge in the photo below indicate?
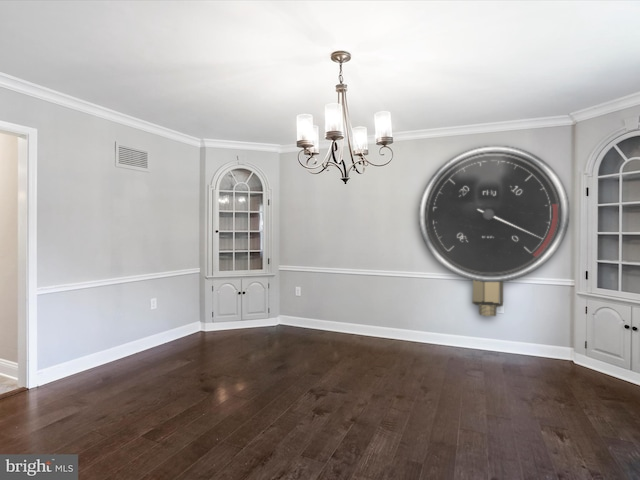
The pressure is -2 inHg
